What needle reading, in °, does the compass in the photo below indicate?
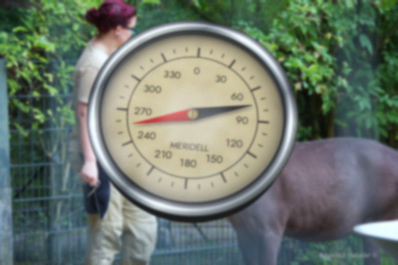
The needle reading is 255 °
